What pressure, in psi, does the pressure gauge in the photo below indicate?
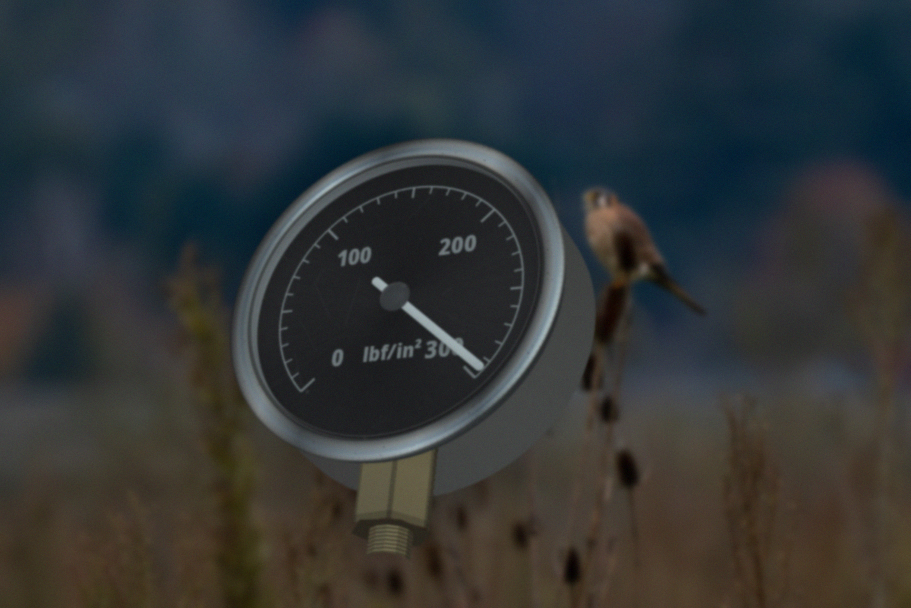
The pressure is 295 psi
